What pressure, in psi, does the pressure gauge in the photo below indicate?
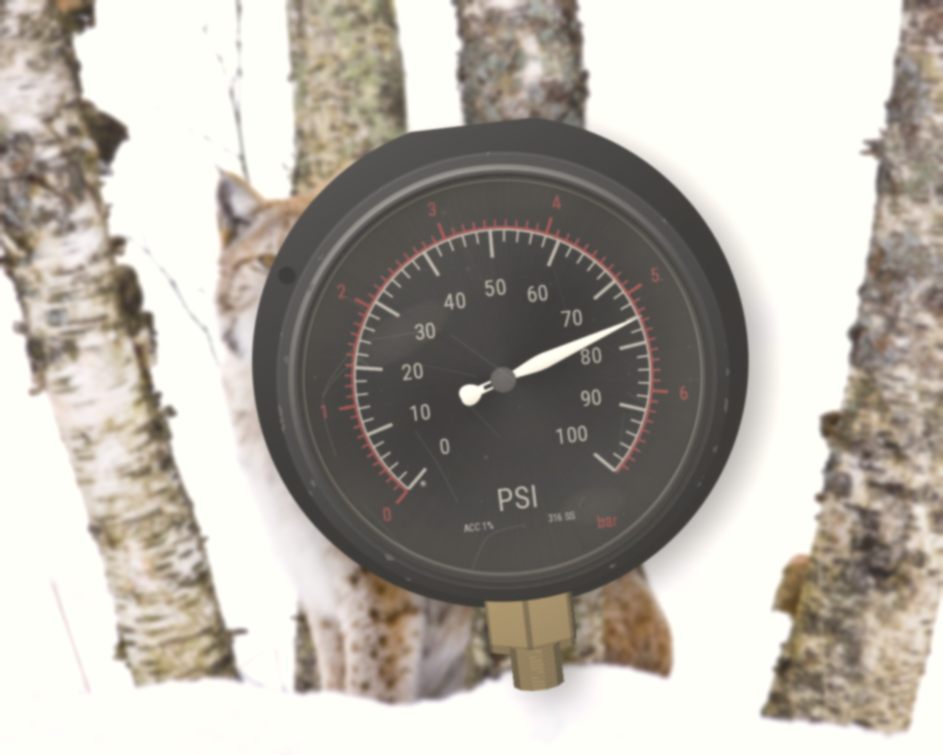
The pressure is 76 psi
